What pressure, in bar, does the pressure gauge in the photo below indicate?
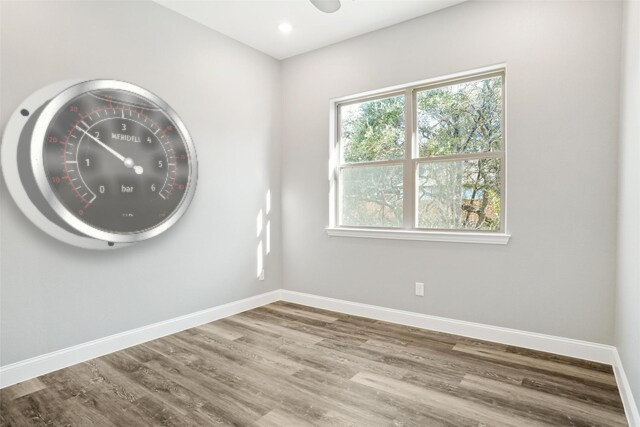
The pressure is 1.8 bar
